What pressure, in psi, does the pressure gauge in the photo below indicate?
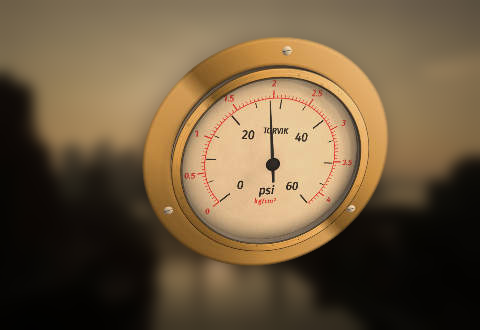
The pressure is 27.5 psi
